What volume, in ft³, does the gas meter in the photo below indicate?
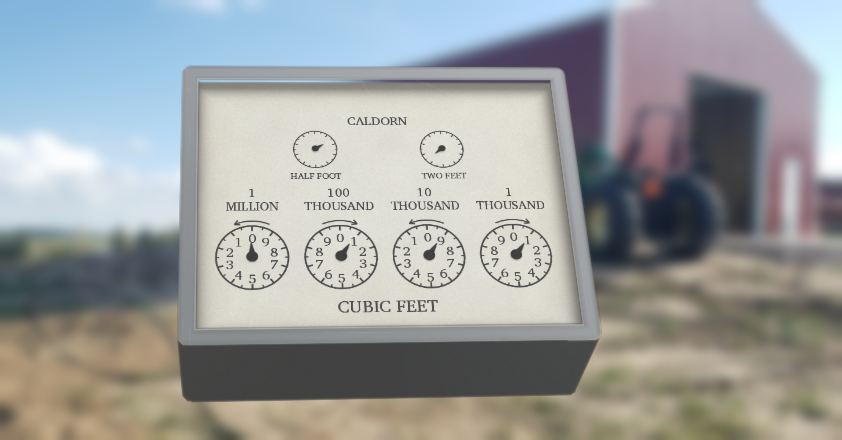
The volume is 9100 ft³
